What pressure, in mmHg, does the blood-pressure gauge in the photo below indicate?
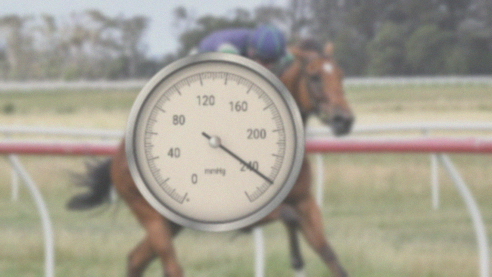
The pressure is 240 mmHg
